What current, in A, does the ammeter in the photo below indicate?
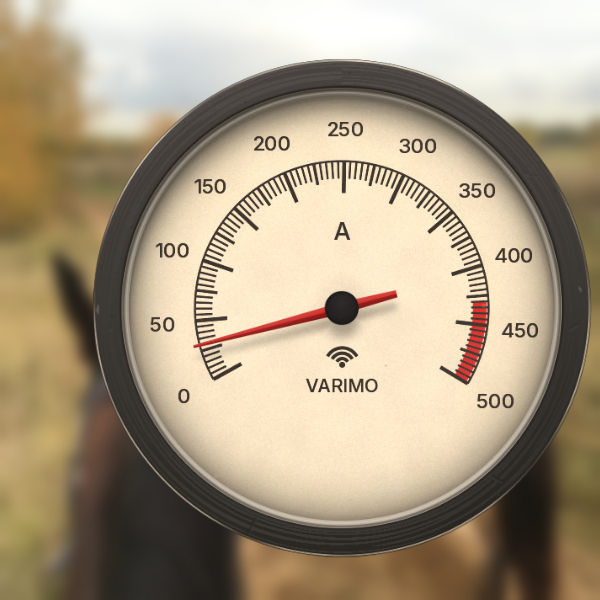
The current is 30 A
